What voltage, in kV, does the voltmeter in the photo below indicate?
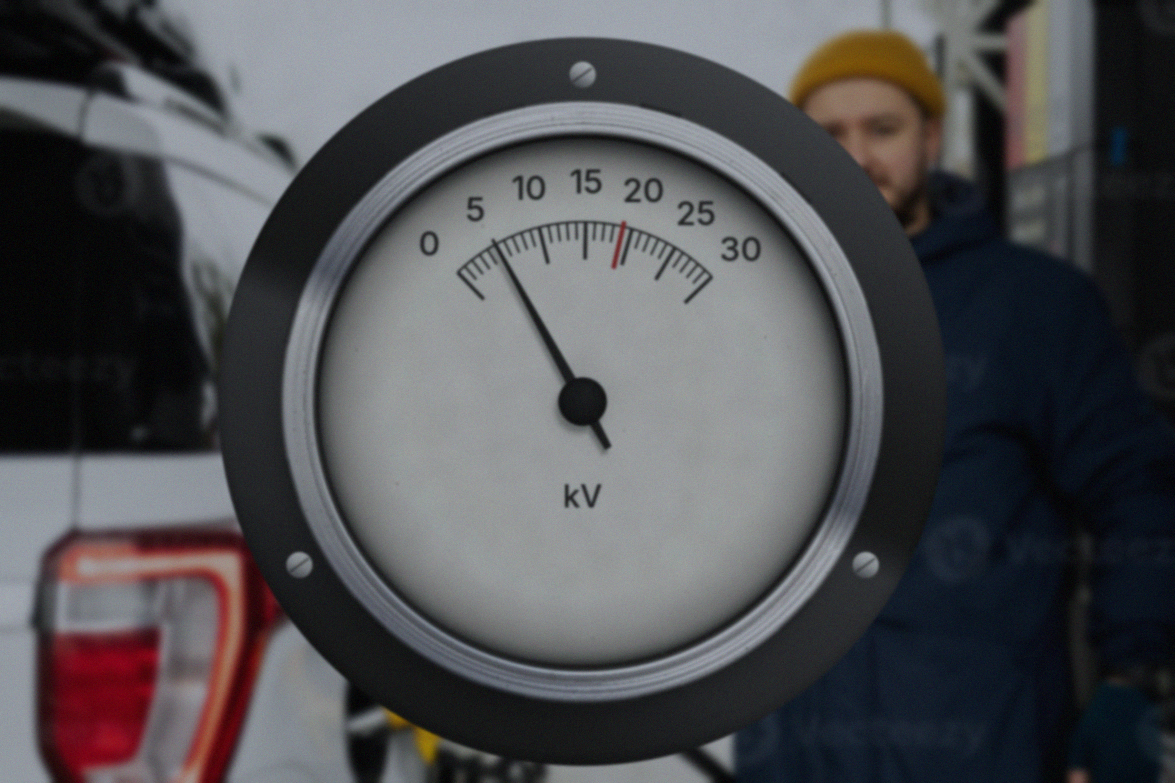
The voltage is 5 kV
